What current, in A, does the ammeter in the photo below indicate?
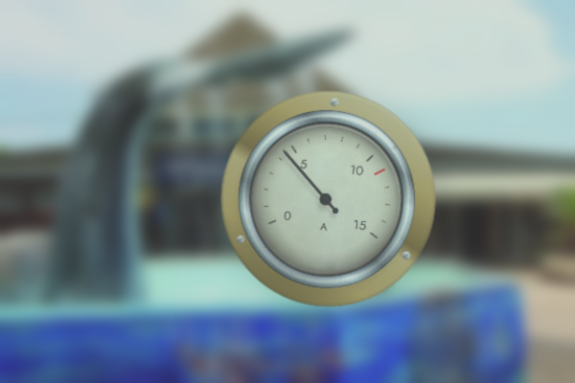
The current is 4.5 A
